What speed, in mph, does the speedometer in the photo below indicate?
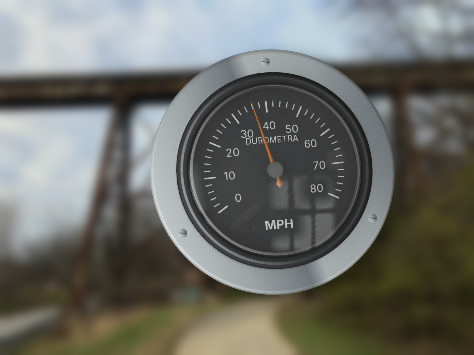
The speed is 36 mph
